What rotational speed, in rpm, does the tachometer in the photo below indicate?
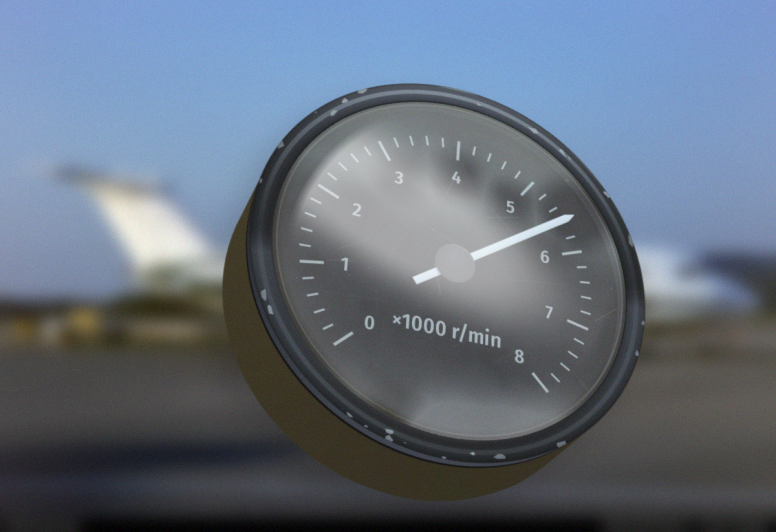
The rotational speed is 5600 rpm
